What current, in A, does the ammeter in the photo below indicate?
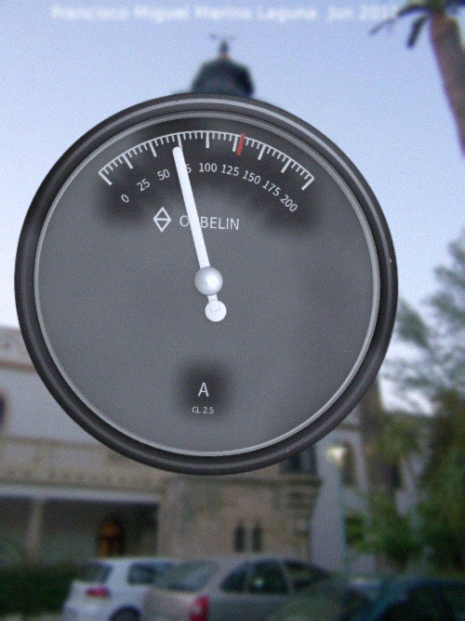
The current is 70 A
